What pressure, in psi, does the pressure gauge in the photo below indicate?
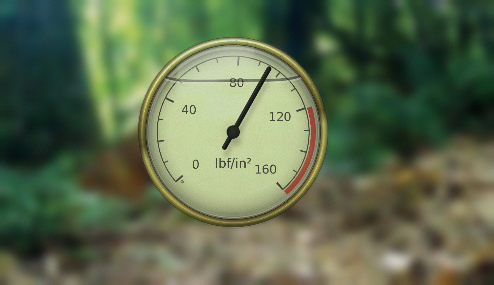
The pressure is 95 psi
